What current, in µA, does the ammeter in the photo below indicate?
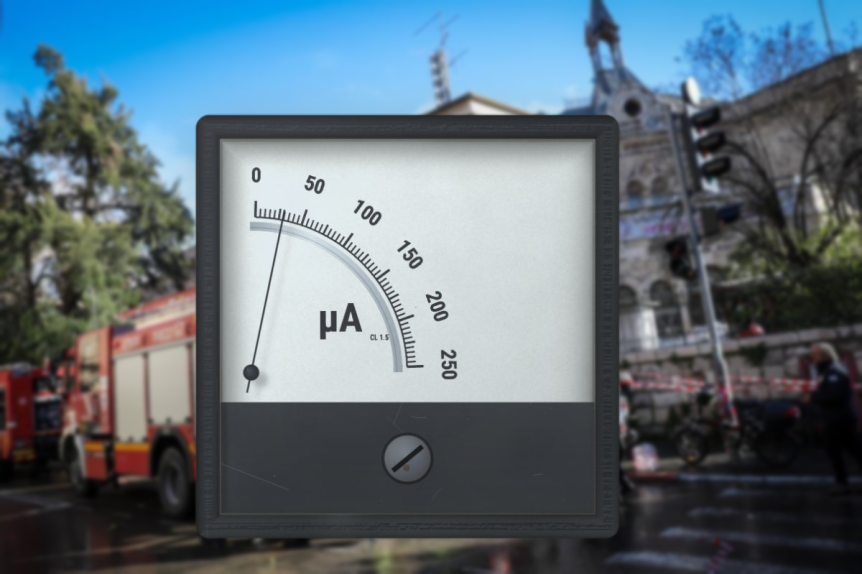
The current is 30 µA
